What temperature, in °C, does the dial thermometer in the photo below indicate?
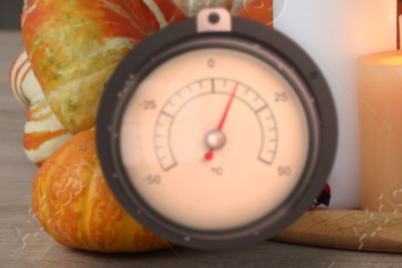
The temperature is 10 °C
